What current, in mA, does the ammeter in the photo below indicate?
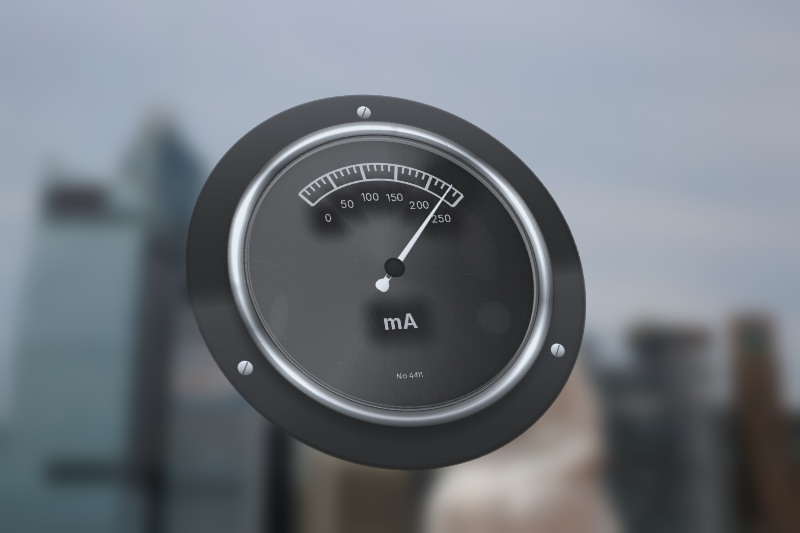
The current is 230 mA
